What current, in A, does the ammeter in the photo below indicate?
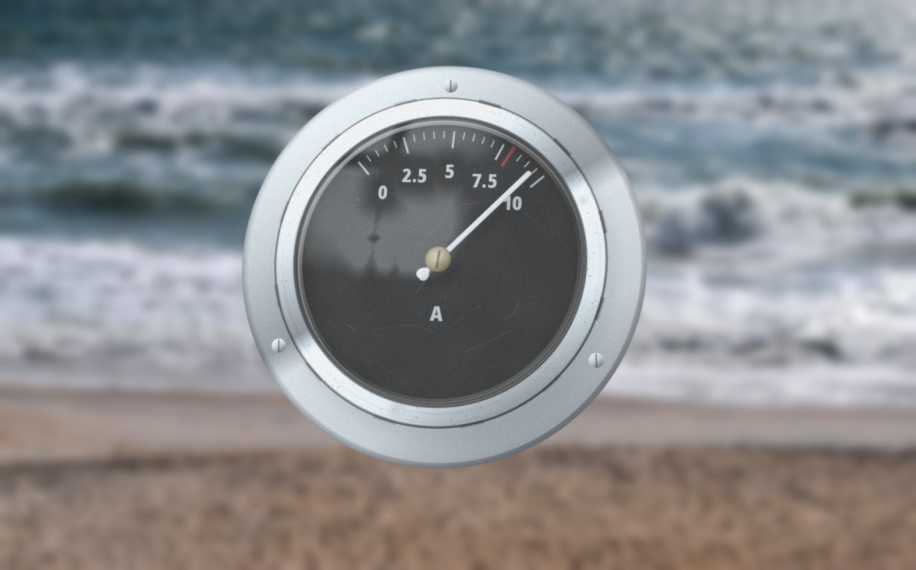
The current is 9.5 A
